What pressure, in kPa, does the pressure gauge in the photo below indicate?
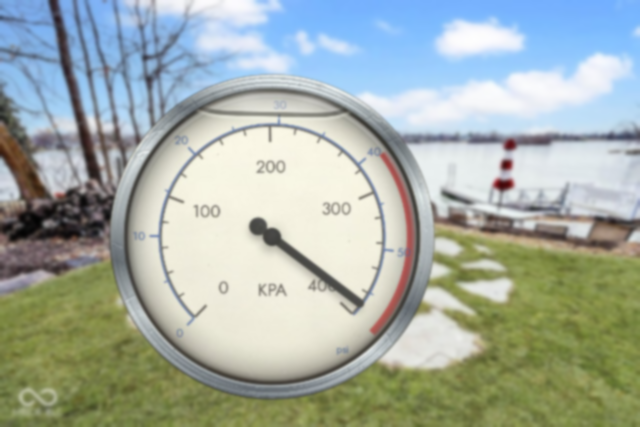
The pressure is 390 kPa
